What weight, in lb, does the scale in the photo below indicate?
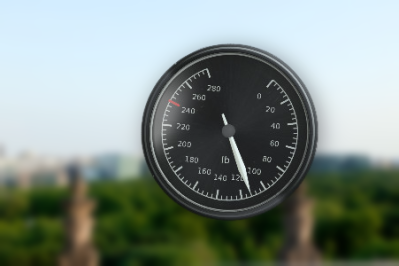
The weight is 112 lb
